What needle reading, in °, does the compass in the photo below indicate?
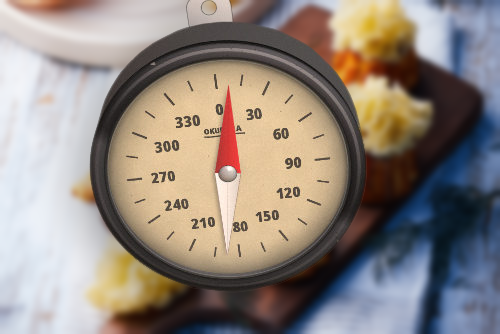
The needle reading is 7.5 °
